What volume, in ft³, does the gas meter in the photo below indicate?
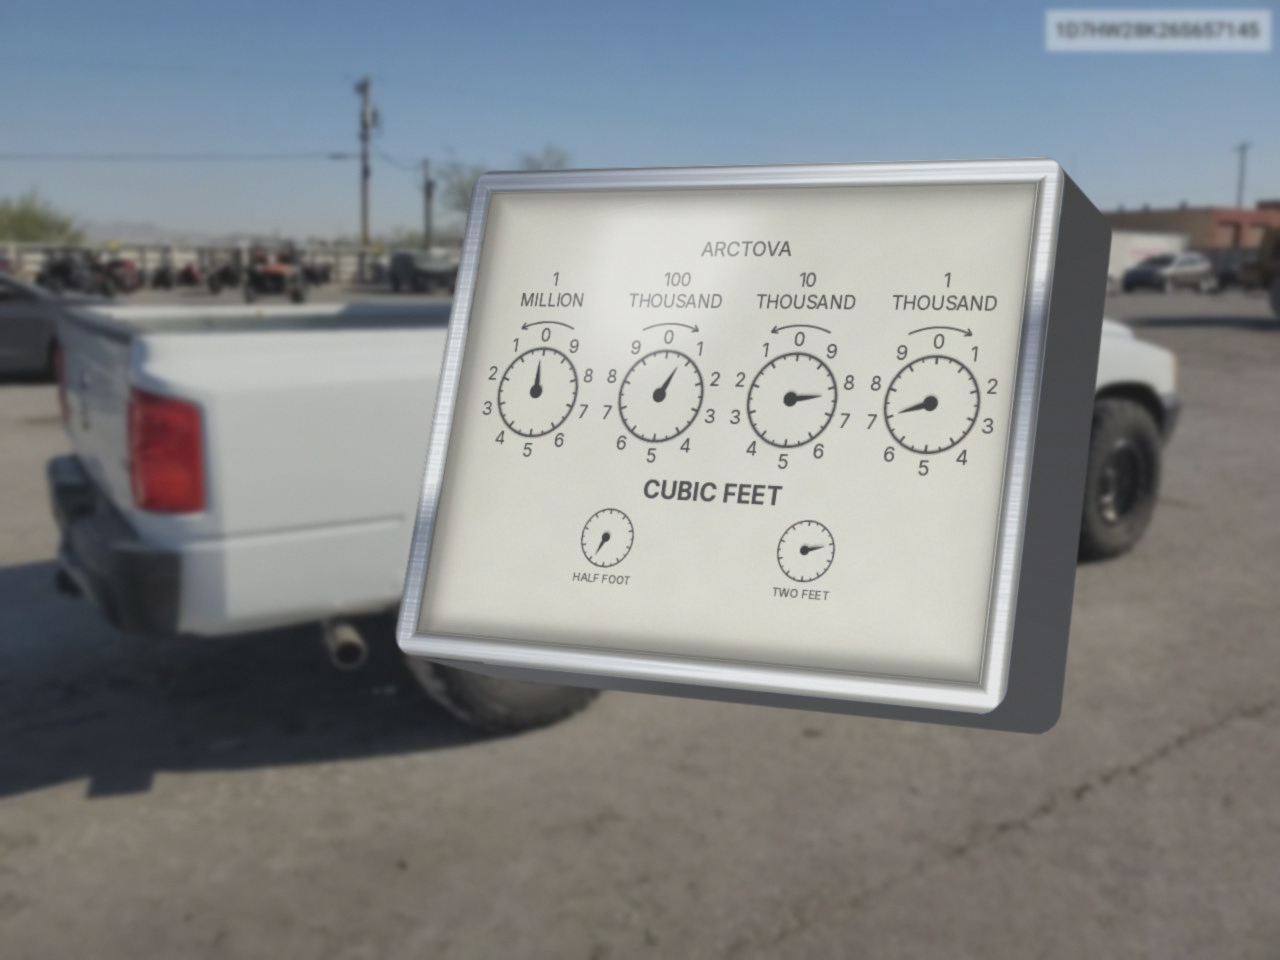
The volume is 7700 ft³
